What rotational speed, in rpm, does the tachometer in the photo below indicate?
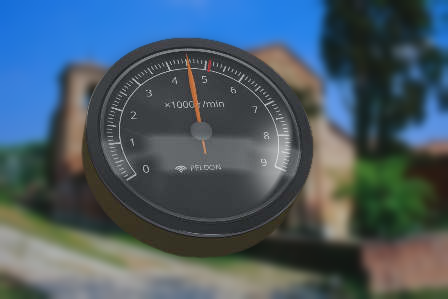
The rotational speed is 4500 rpm
